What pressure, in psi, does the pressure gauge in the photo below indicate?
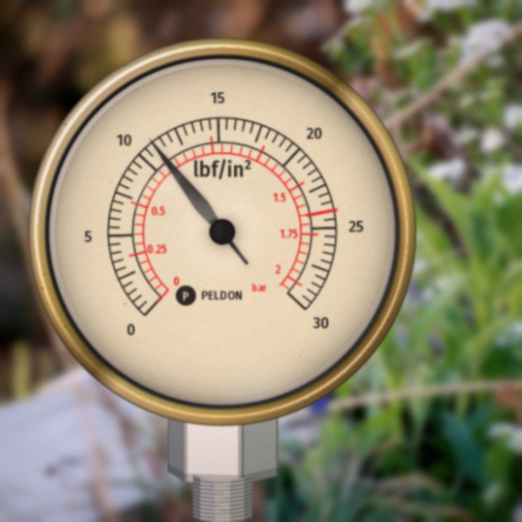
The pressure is 11 psi
